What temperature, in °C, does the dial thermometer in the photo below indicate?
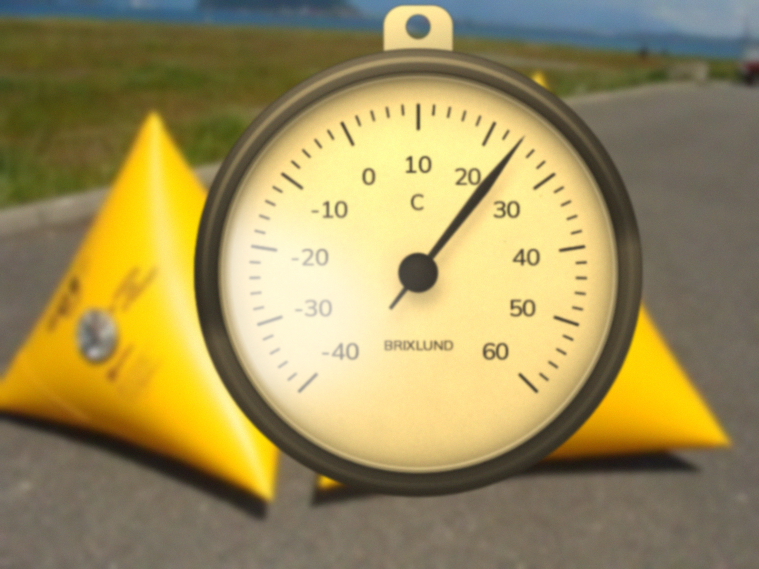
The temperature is 24 °C
